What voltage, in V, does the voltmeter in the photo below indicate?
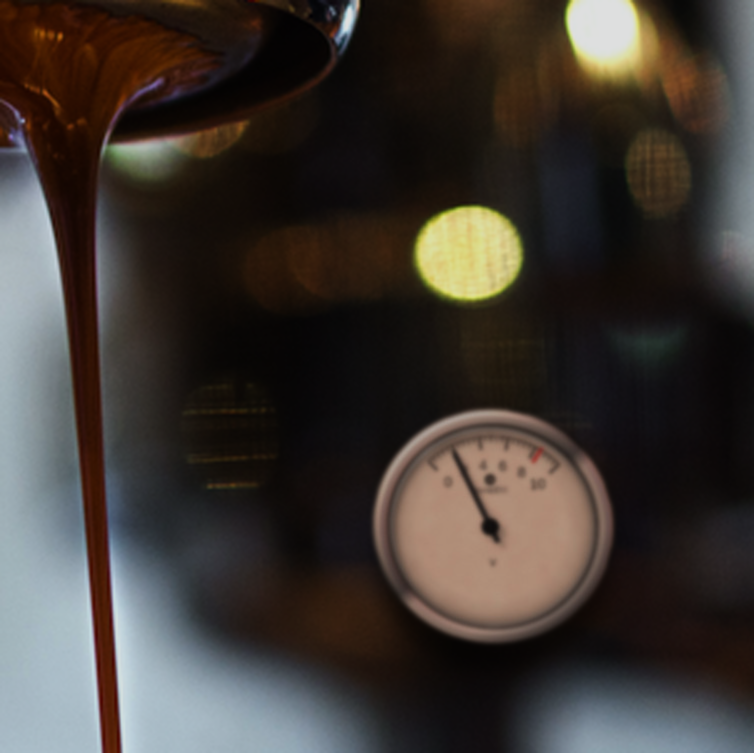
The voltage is 2 V
